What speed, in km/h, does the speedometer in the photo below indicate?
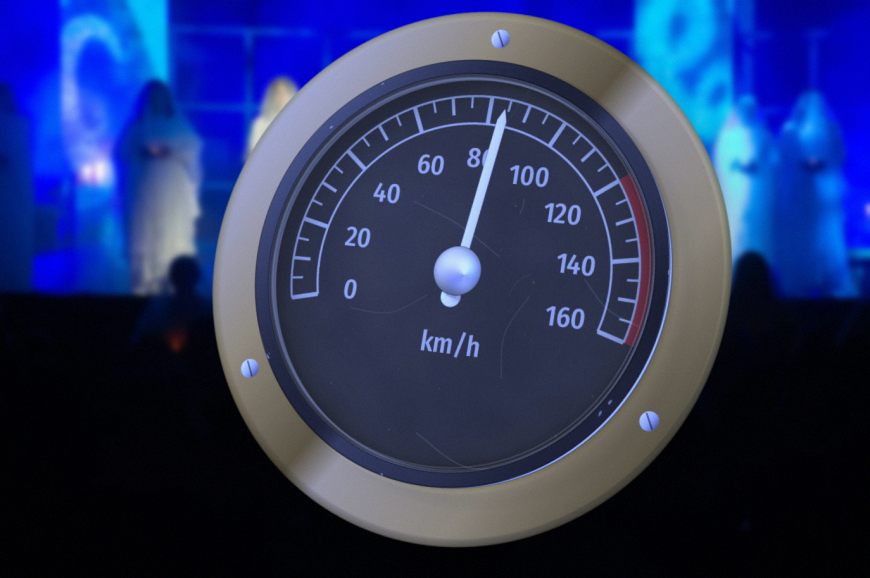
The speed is 85 km/h
